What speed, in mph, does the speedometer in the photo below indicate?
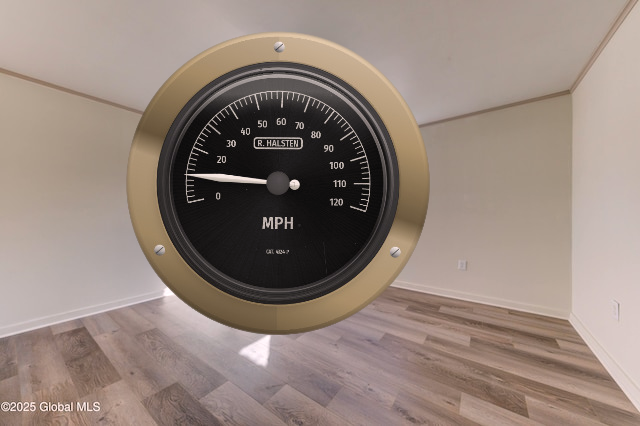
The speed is 10 mph
